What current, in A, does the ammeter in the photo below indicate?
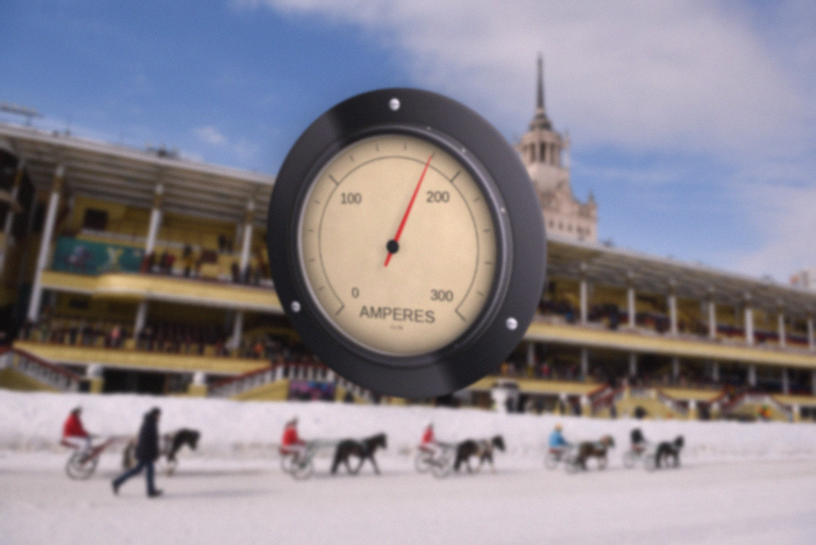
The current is 180 A
